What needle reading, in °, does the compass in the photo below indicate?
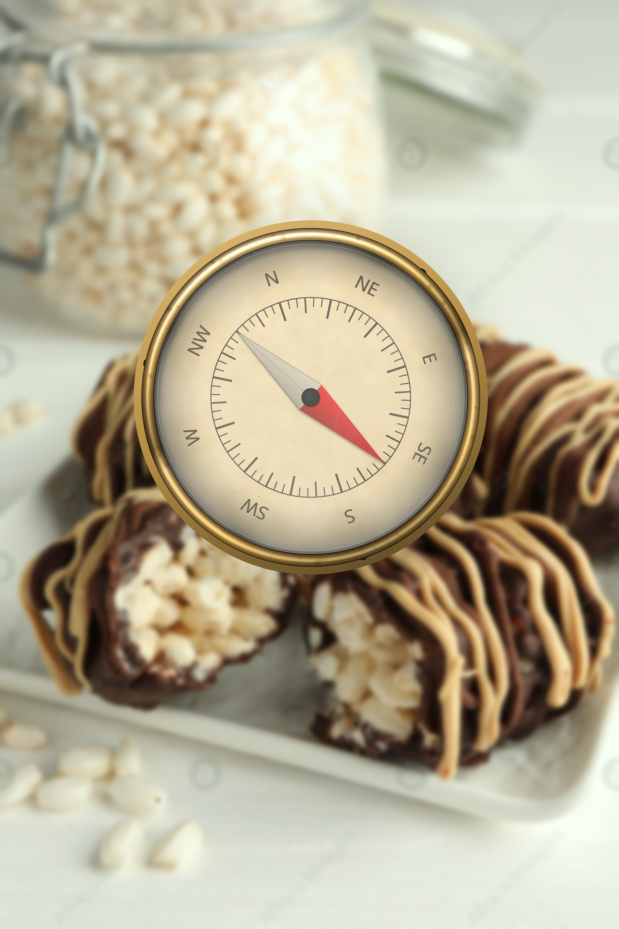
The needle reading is 150 °
